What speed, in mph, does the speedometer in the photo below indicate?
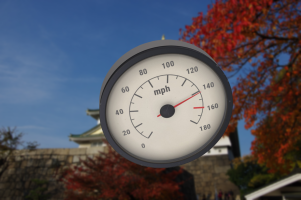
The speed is 140 mph
